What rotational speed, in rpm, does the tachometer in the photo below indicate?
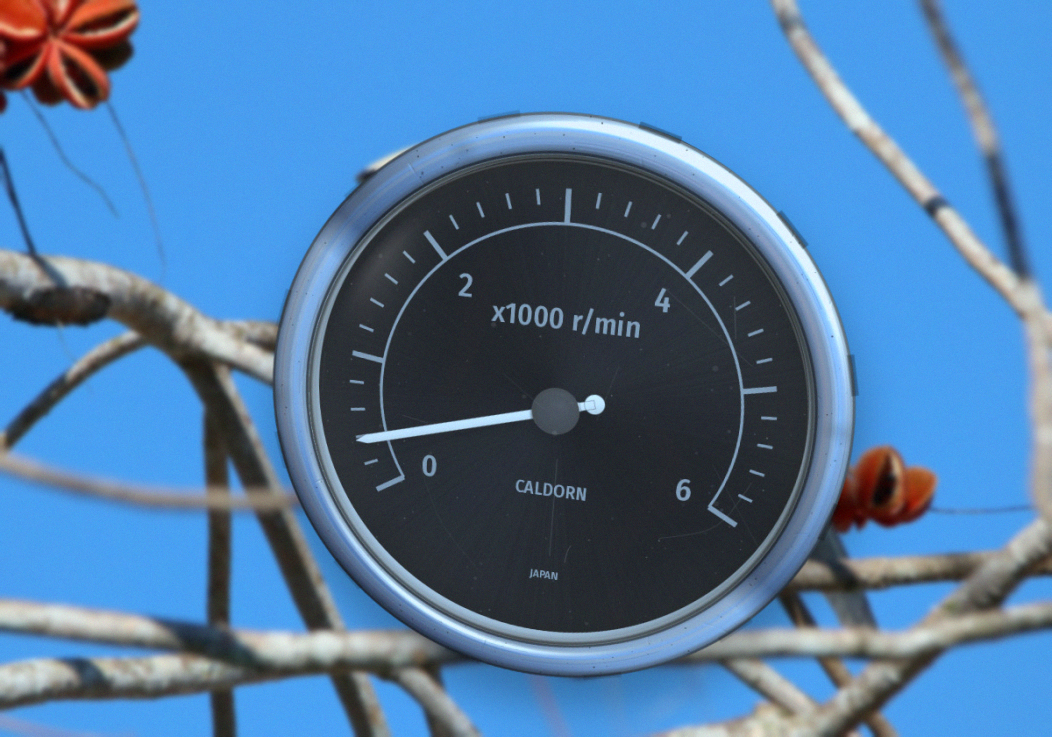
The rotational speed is 400 rpm
